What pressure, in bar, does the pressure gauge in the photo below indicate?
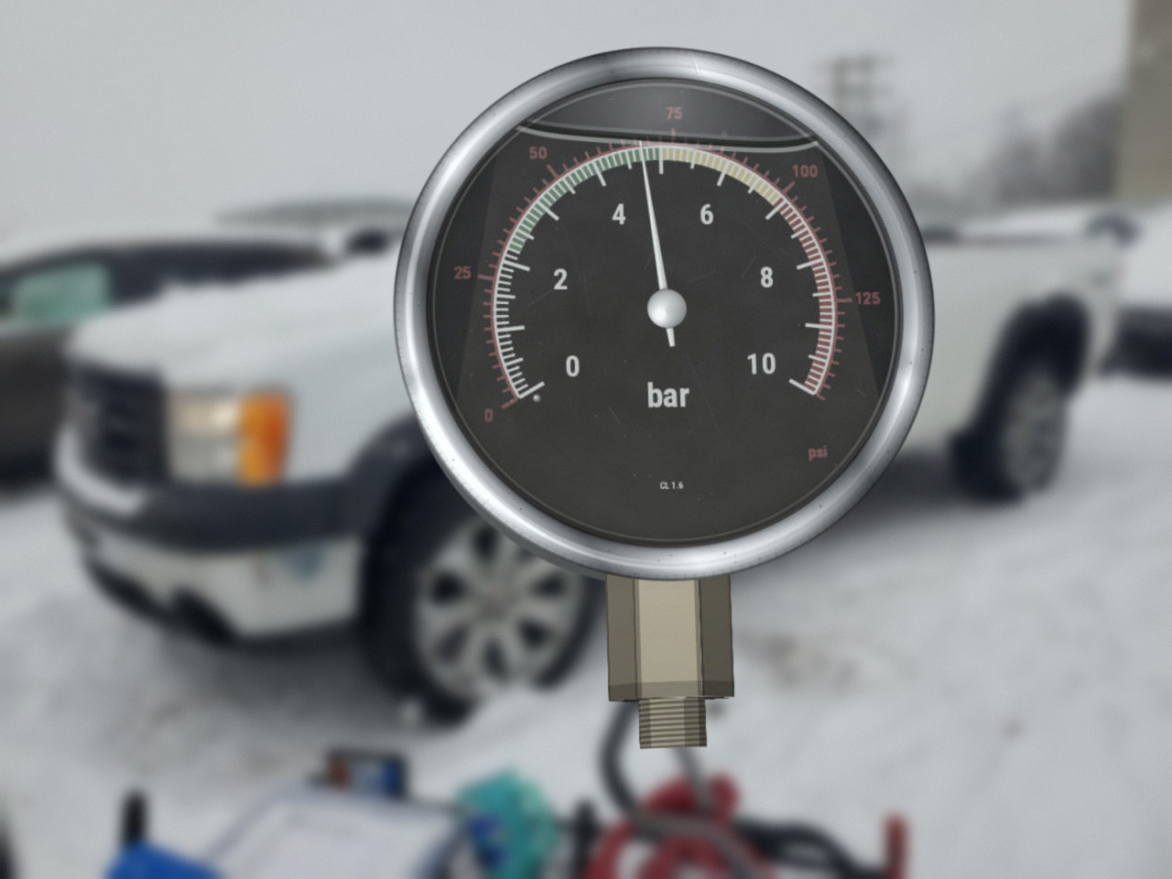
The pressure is 4.7 bar
